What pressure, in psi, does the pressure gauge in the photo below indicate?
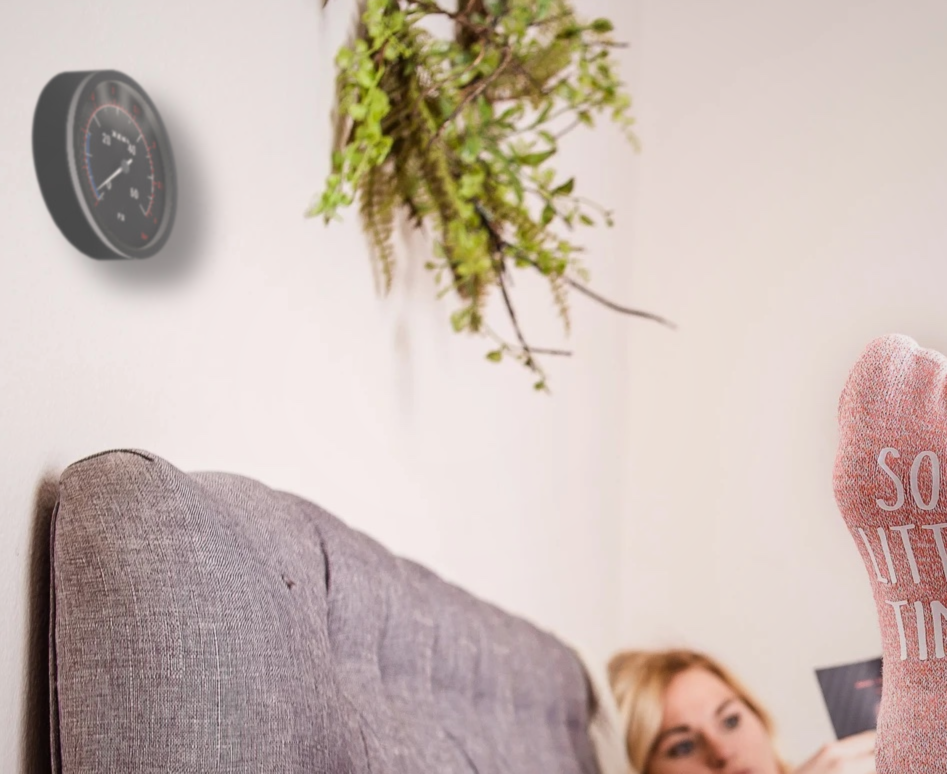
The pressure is 2.5 psi
